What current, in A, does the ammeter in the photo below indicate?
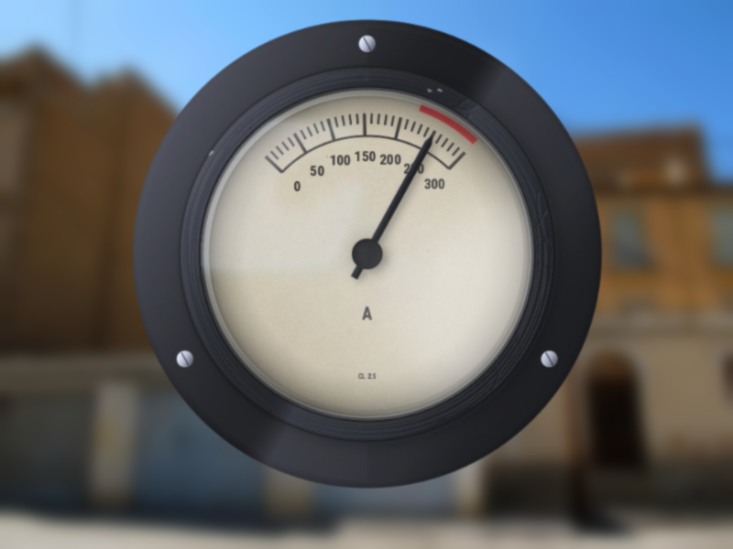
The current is 250 A
